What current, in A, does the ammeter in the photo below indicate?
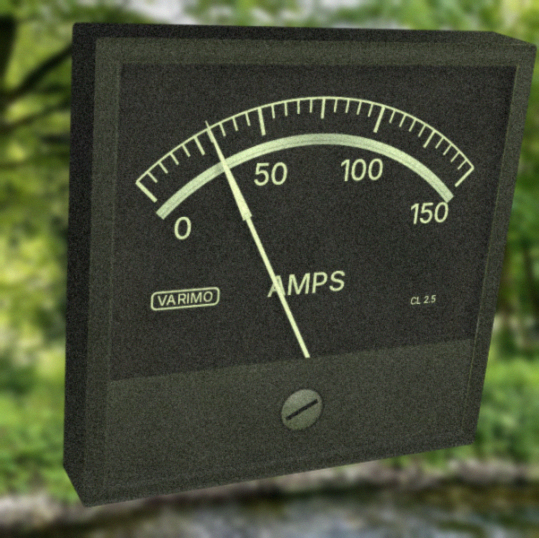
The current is 30 A
